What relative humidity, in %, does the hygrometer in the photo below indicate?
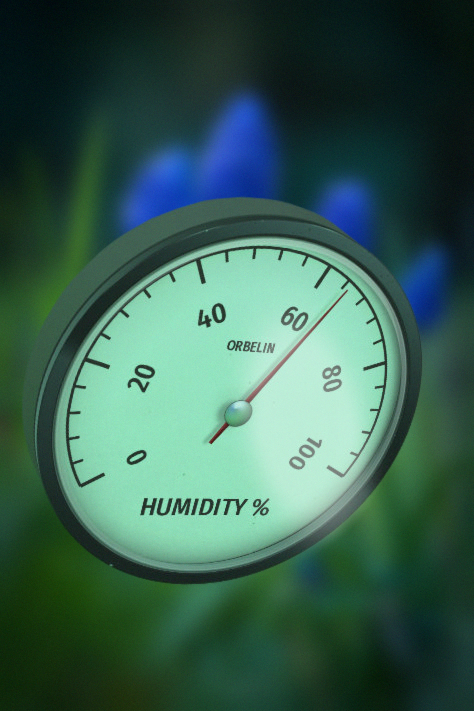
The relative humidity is 64 %
